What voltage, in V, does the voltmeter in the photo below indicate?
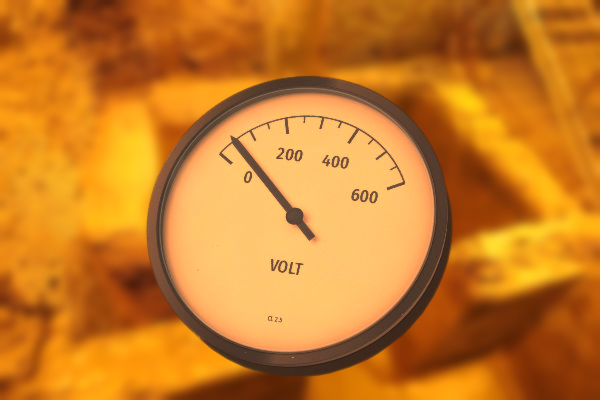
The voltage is 50 V
